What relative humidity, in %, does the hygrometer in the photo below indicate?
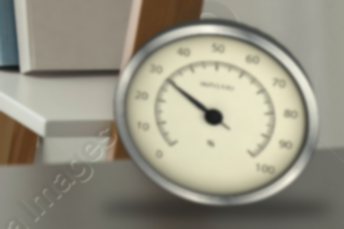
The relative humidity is 30 %
